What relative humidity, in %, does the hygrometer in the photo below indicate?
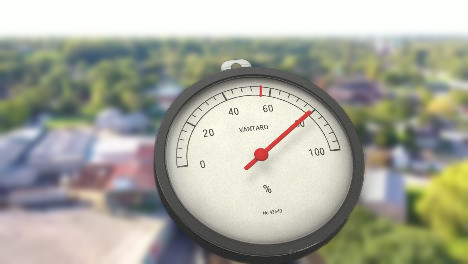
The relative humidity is 80 %
